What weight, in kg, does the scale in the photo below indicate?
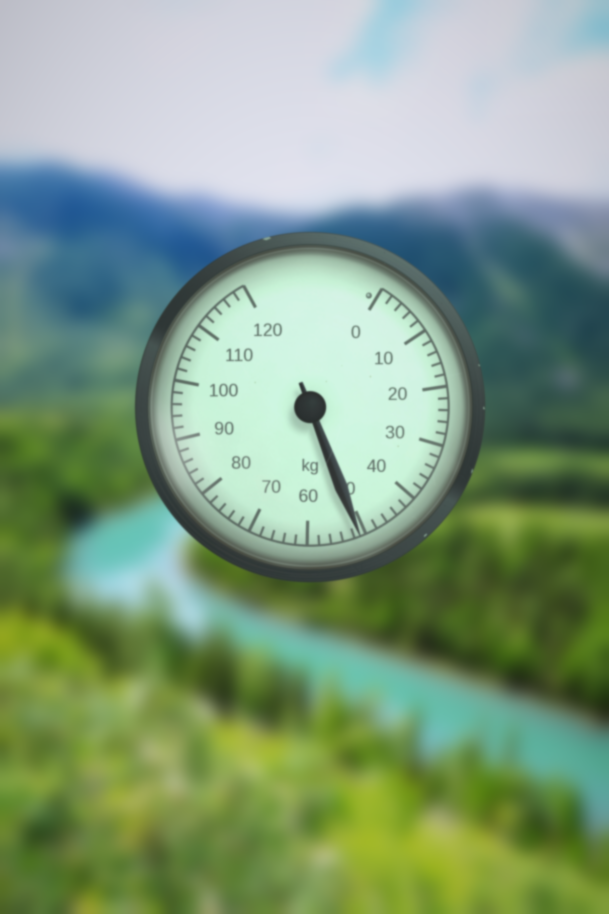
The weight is 51 kg
